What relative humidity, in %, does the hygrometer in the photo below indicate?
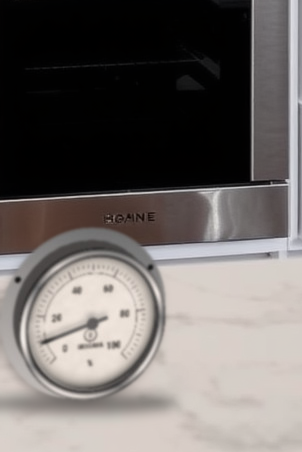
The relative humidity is 10 %
